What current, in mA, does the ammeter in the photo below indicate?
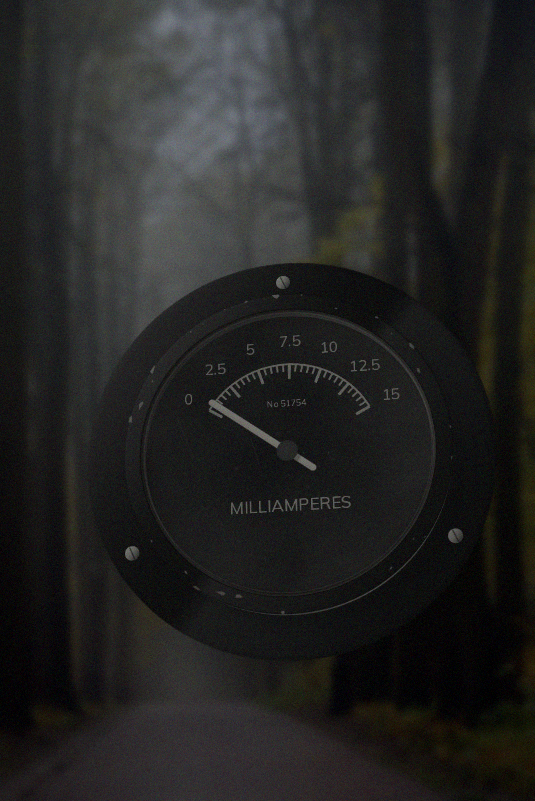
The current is 0.5 mA
